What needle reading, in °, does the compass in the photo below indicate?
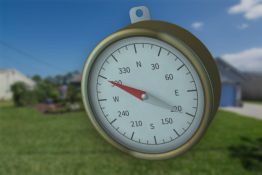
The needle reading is 300 °
